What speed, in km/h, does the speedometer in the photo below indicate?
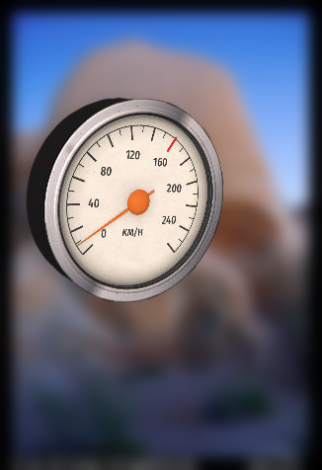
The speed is 10 km/h
